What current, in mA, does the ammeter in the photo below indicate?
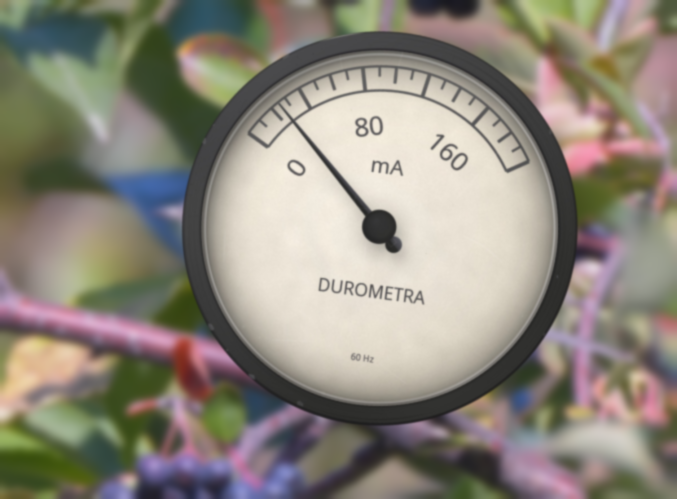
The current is 25 mA
